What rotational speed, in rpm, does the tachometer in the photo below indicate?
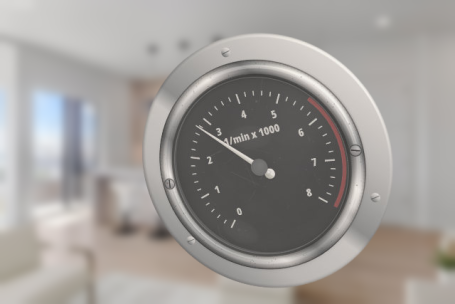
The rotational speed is 2800 rpm
